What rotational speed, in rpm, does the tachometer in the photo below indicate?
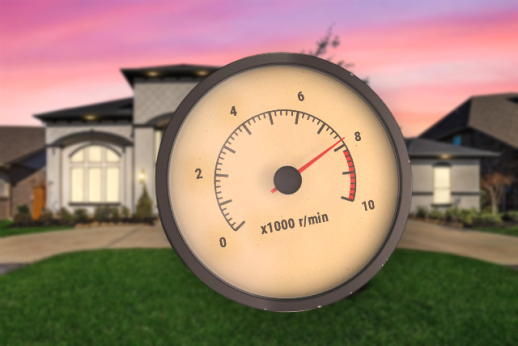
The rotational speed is 7800 rpm
